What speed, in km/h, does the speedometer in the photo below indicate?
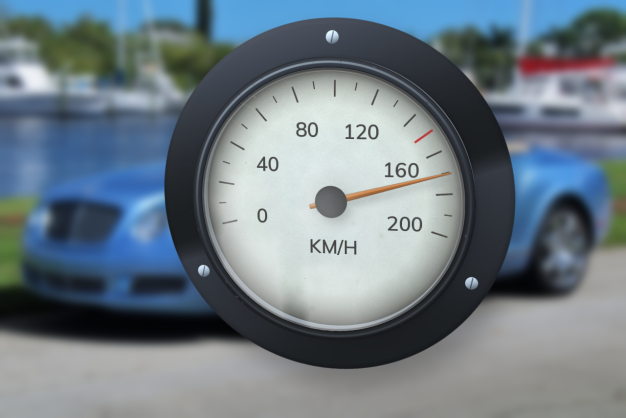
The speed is 170 km/h
